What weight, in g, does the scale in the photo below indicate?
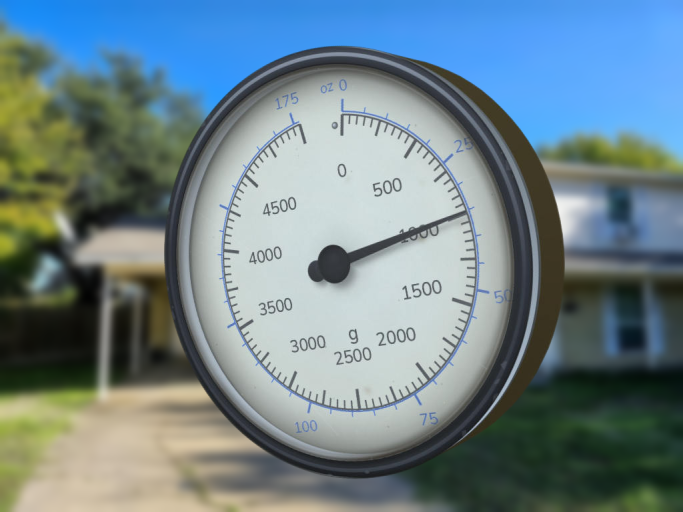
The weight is 1000 g
